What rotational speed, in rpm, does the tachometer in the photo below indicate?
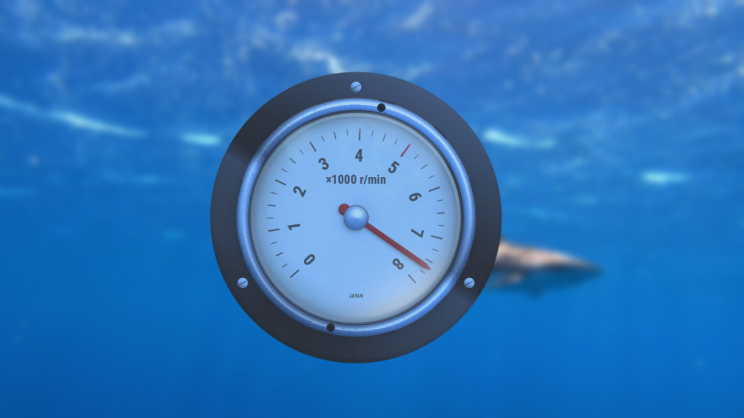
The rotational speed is 7625 rpm
